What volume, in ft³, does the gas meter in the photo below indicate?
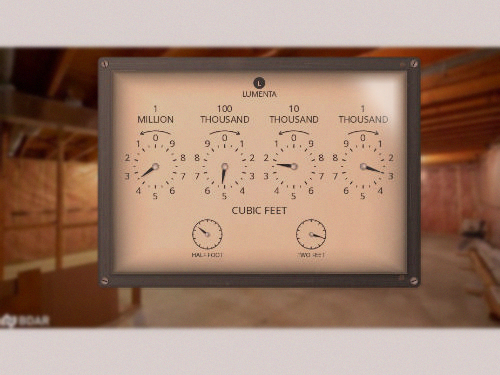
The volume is 352300 ft³
